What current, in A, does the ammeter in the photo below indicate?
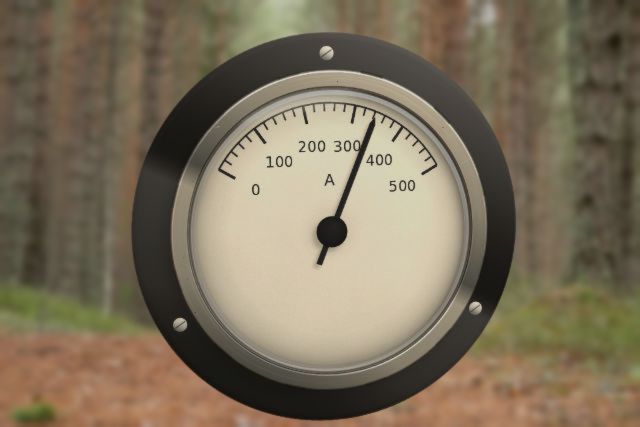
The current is 340 A
